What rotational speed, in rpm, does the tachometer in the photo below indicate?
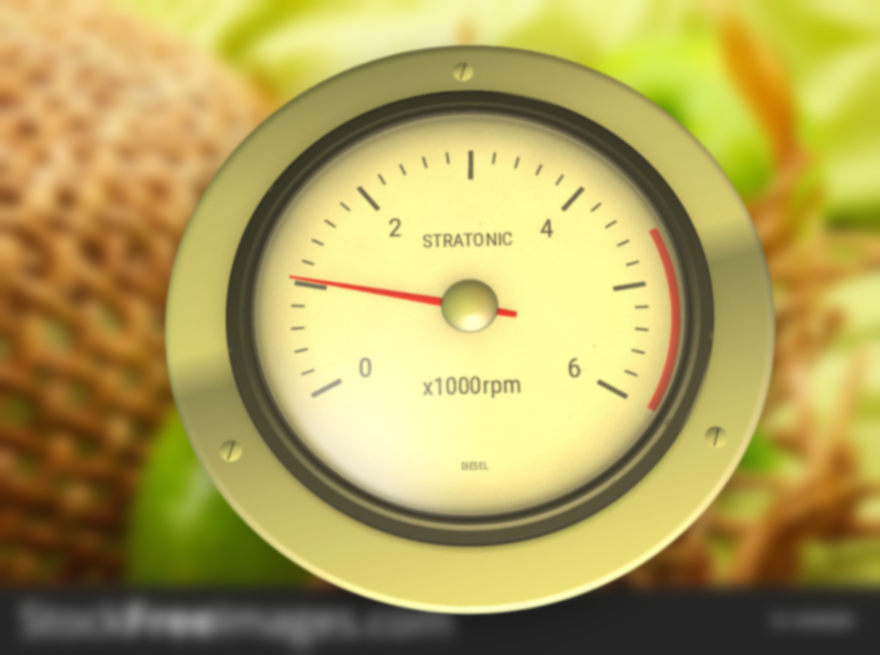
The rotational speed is 1000 rpm
